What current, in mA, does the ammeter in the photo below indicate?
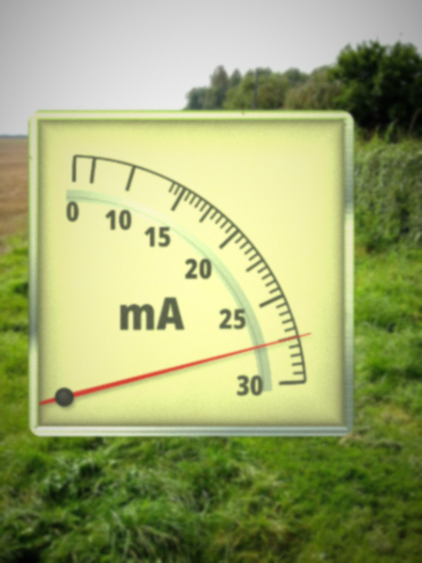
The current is 27.5 mA
